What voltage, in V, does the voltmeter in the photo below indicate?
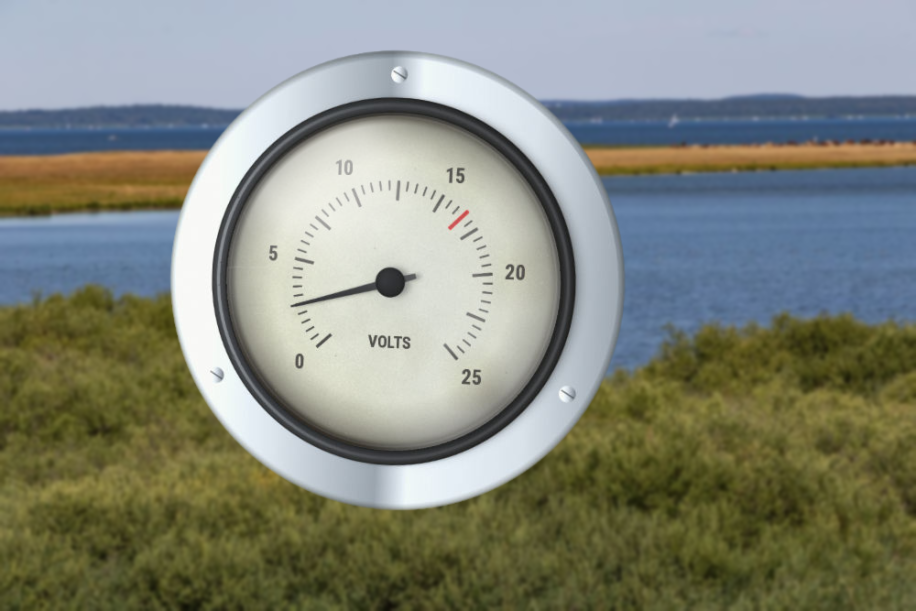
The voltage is 2.5 V
